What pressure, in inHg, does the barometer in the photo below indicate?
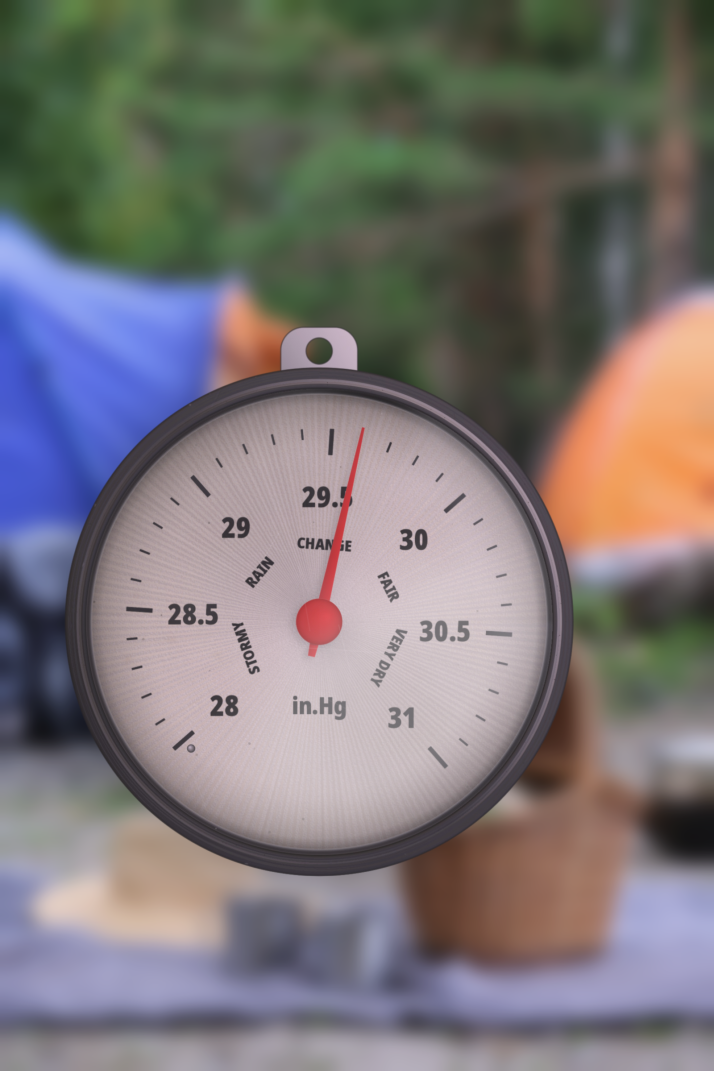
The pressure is 29.6 inHg
